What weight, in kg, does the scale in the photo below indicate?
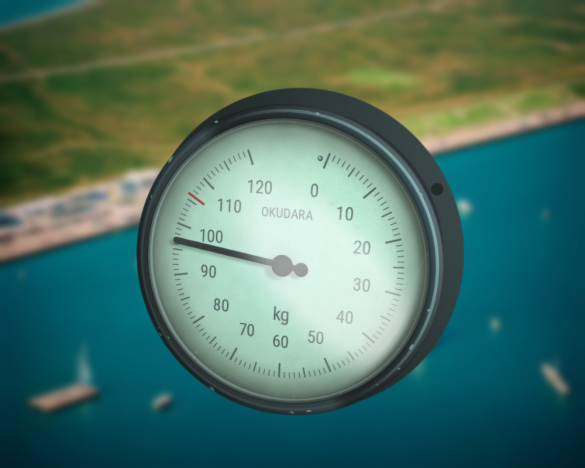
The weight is 97 kg
